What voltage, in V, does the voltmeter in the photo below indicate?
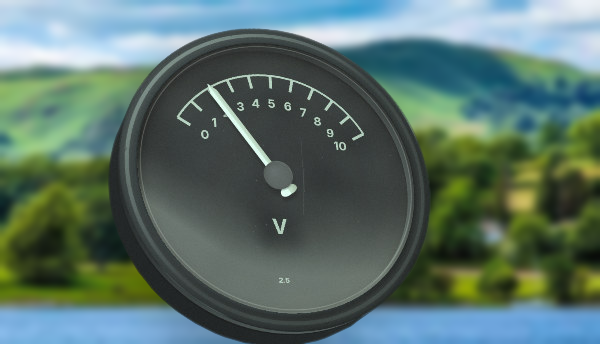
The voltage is 2 V
